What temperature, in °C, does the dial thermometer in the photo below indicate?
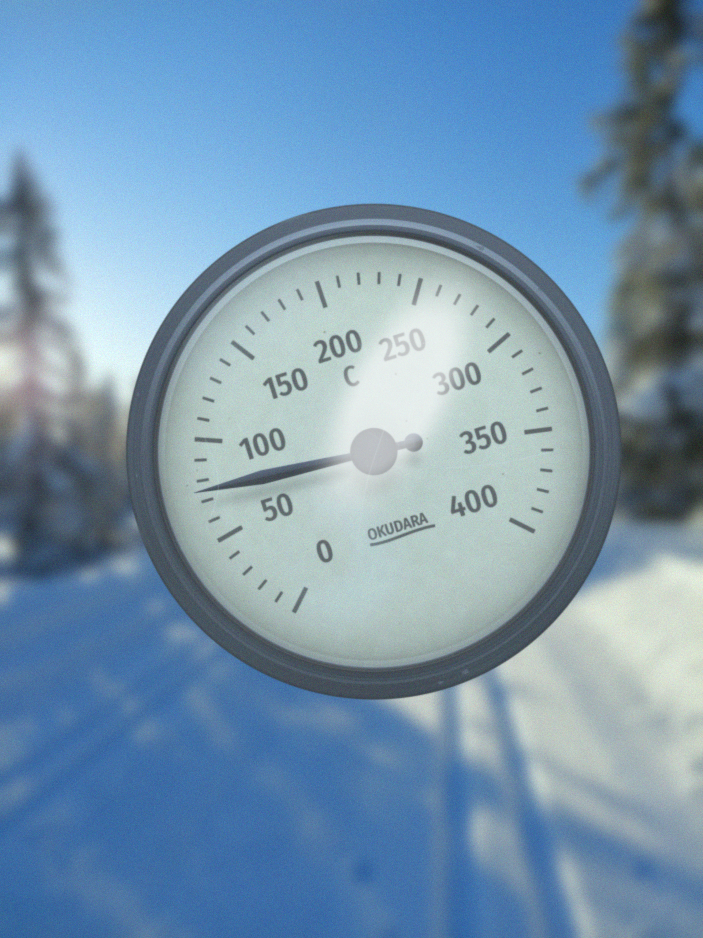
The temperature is 75 °C
